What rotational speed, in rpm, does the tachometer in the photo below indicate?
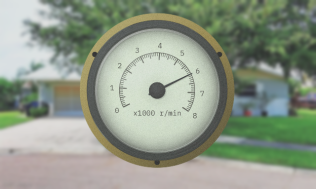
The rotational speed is 6000 rpm
